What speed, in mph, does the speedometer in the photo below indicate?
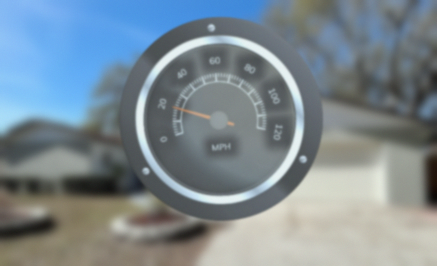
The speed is 20 mph
